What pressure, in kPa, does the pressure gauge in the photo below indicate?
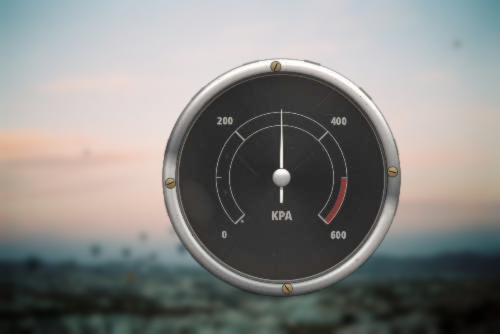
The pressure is 300 kPa
